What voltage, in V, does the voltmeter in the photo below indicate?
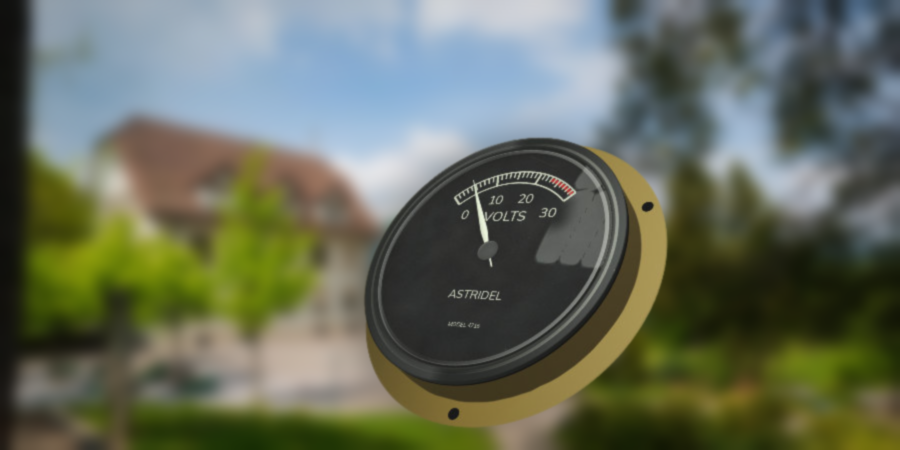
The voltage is 5 V
